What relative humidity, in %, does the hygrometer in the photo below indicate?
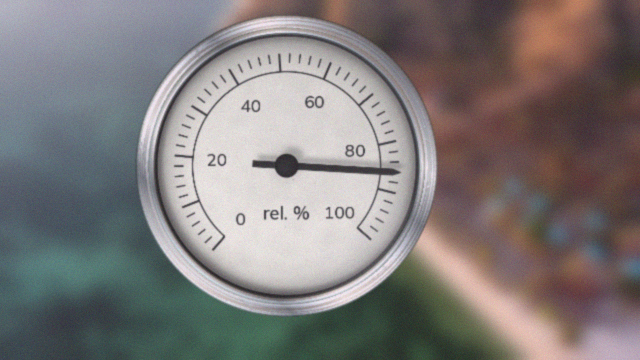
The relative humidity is 86 %
